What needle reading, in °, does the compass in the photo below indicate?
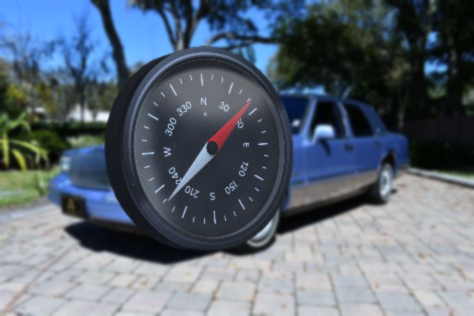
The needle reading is 50 °
